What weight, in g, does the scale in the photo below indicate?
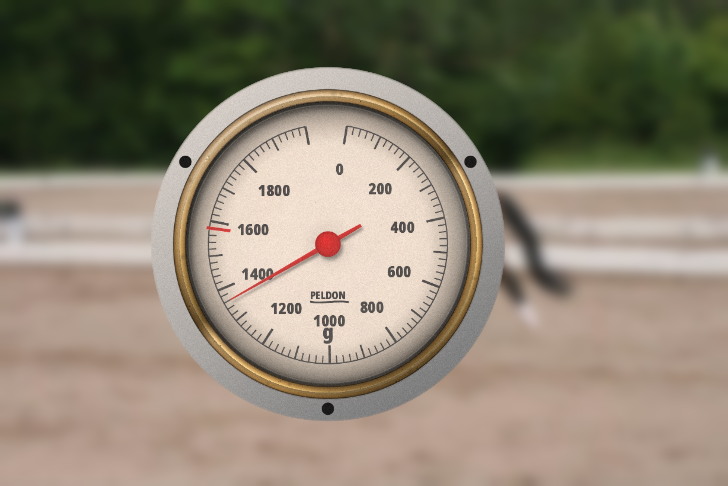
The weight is 1360 g
